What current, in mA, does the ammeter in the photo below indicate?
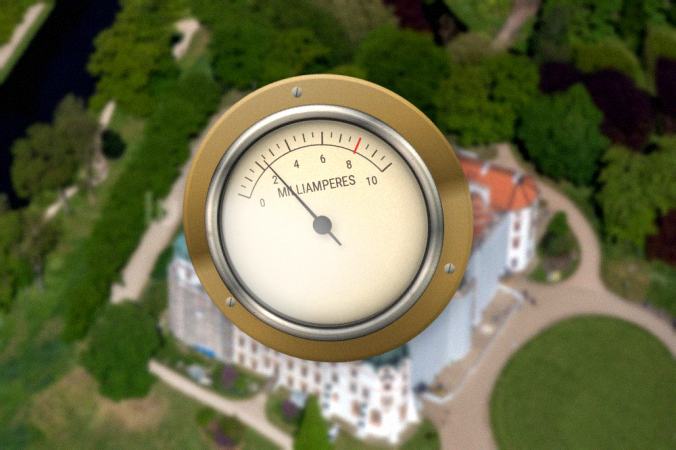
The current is 2.5 mA
